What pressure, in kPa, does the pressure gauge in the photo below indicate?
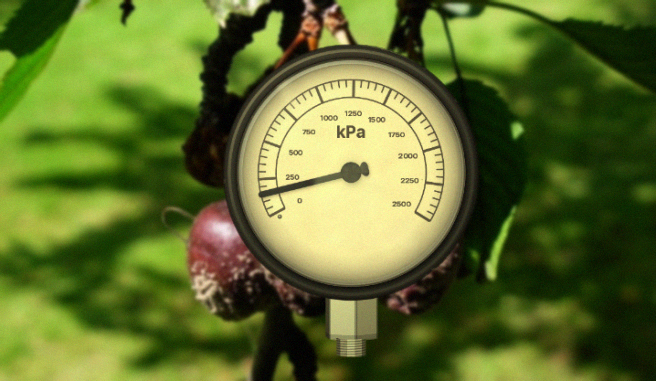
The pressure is 150 kPa
